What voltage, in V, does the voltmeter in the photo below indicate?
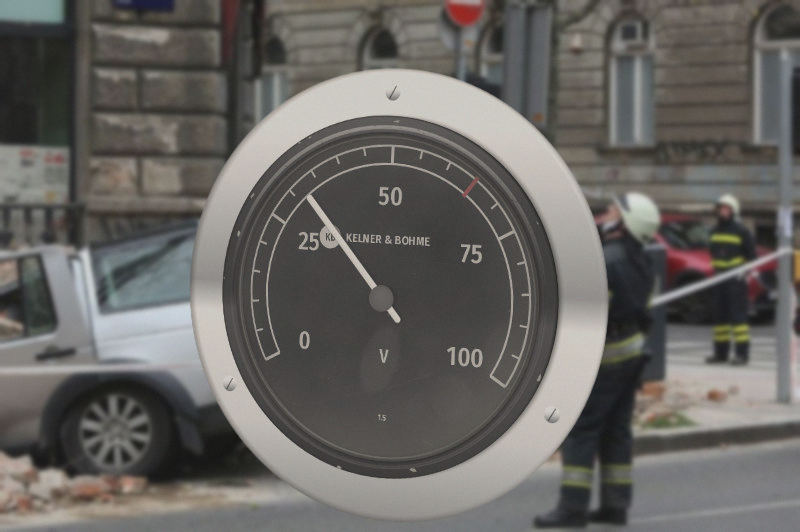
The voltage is 32.5 V
